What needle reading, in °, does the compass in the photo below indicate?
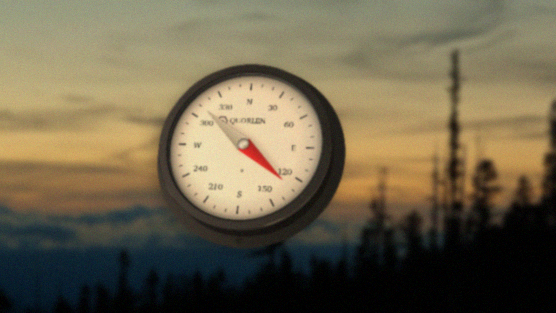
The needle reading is 130 °
